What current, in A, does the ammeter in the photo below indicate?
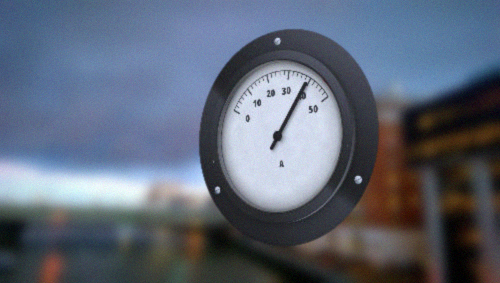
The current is 40 A
